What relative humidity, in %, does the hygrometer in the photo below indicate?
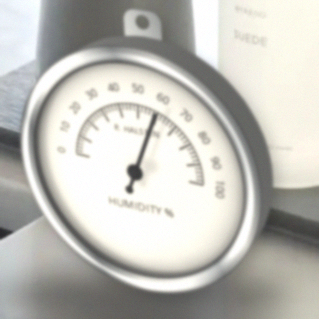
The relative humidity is 60 %
